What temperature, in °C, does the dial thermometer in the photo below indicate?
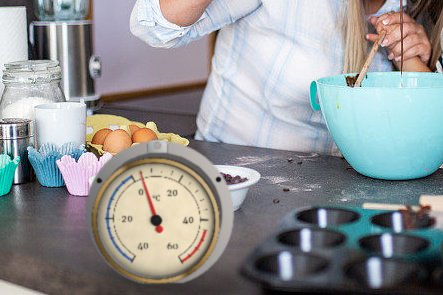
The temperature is 4 °C
